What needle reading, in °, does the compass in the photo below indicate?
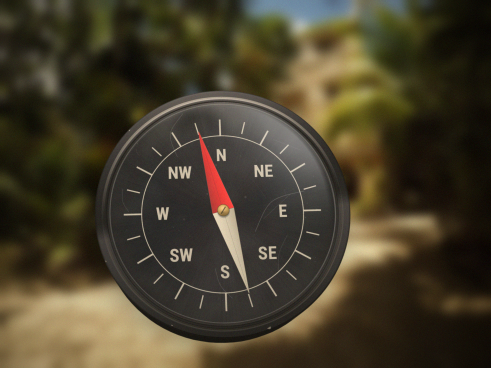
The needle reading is 345 °
